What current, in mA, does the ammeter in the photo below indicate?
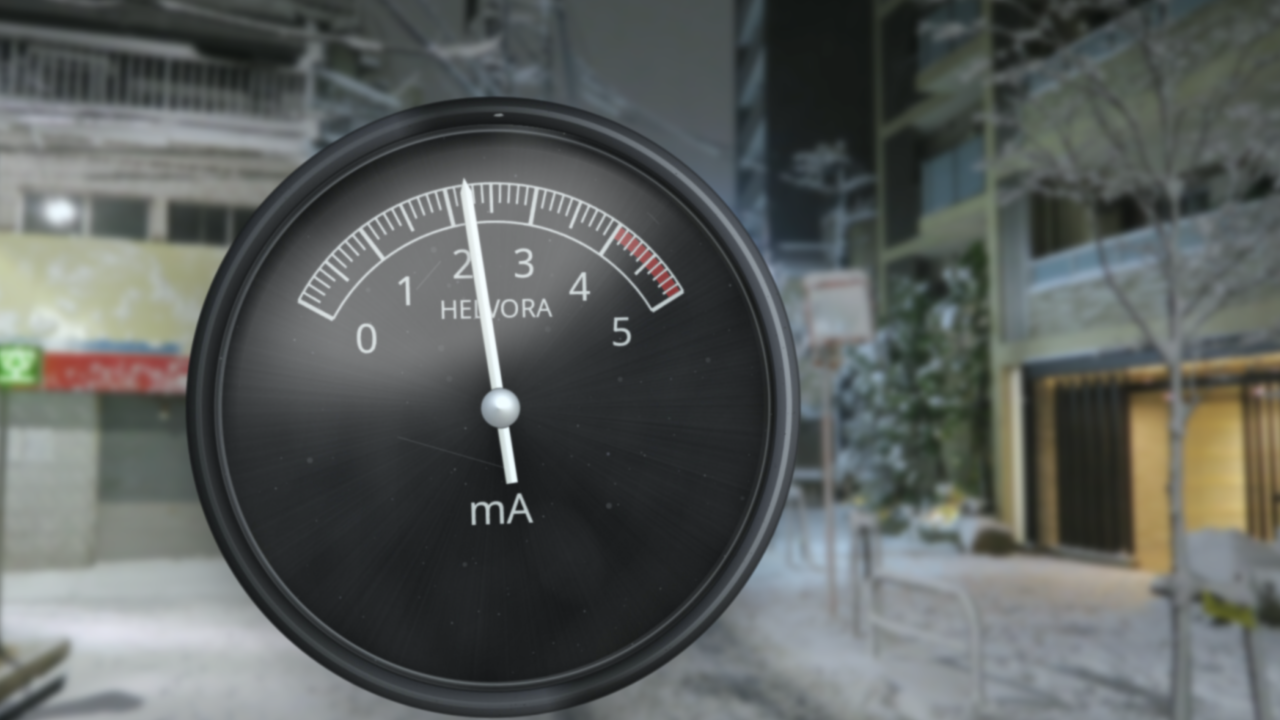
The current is 2.2 mA
